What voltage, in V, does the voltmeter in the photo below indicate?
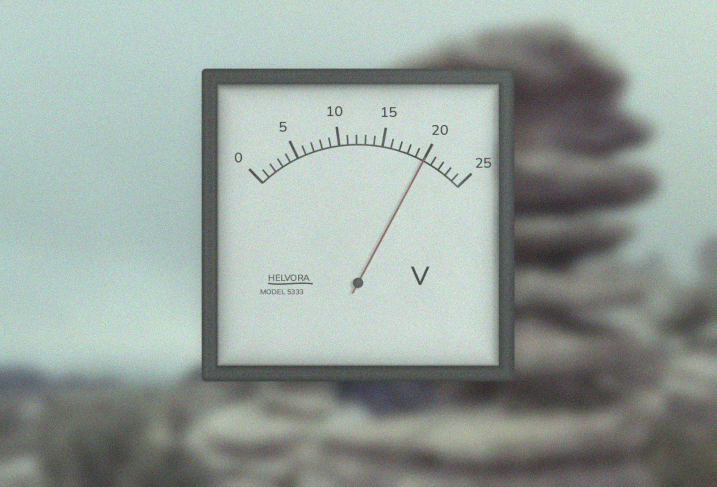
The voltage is 20 V
